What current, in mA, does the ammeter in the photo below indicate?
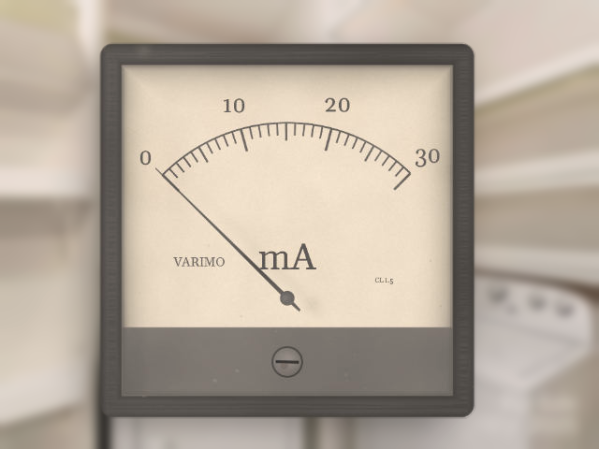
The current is 0 mA
